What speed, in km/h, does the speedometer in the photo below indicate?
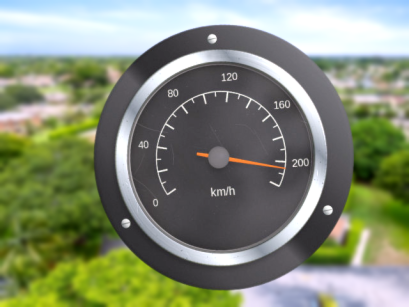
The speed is 205 km/h
